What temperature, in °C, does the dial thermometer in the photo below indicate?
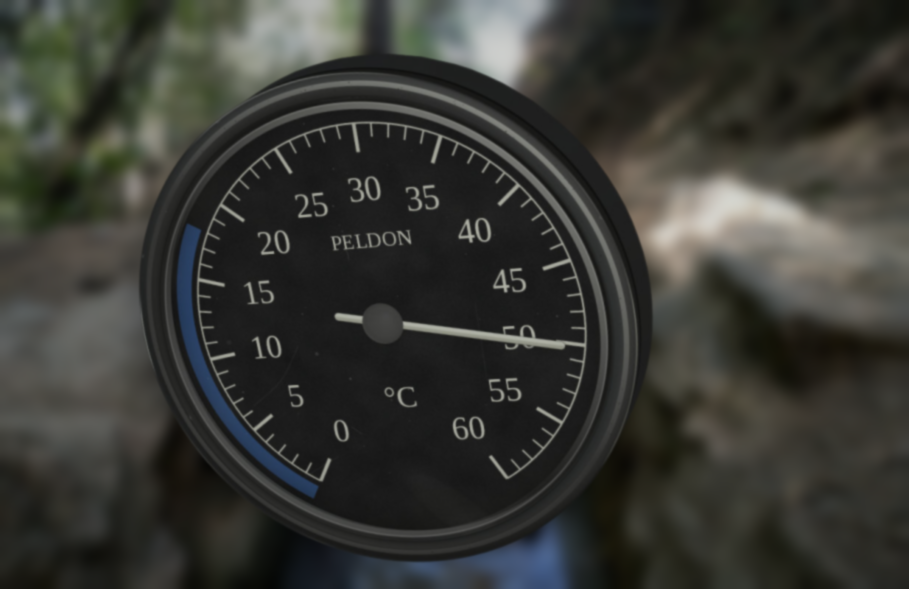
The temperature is 50 °C
